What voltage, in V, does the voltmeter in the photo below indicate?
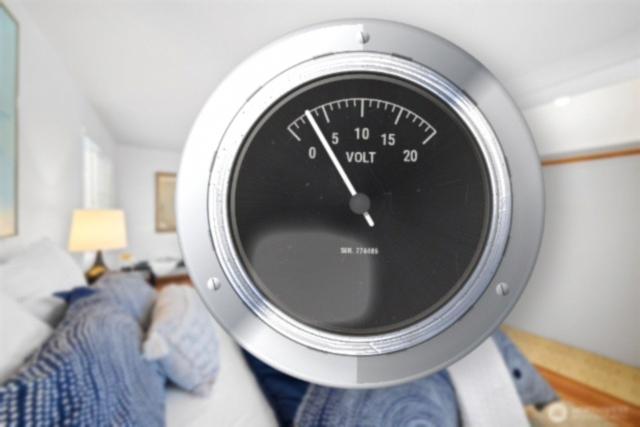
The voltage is 3 V
